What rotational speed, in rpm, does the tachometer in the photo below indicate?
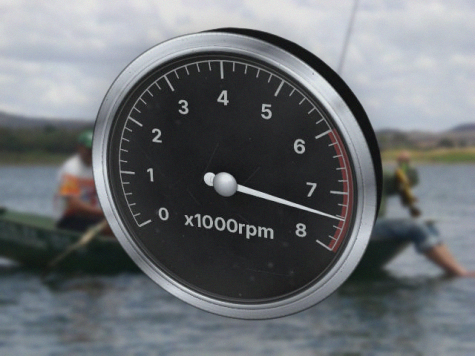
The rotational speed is 7400 rpm
